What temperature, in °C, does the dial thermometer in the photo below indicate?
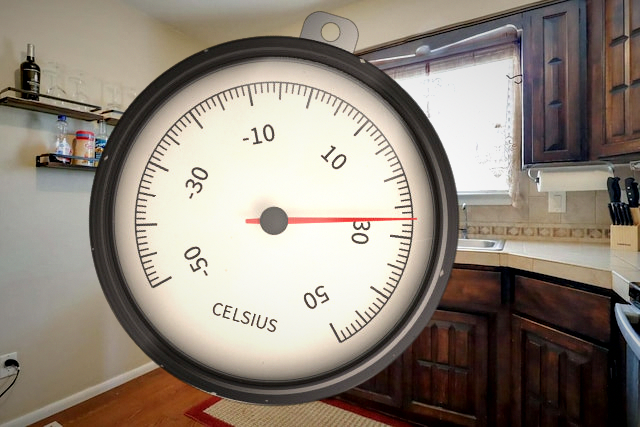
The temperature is 27 °C
